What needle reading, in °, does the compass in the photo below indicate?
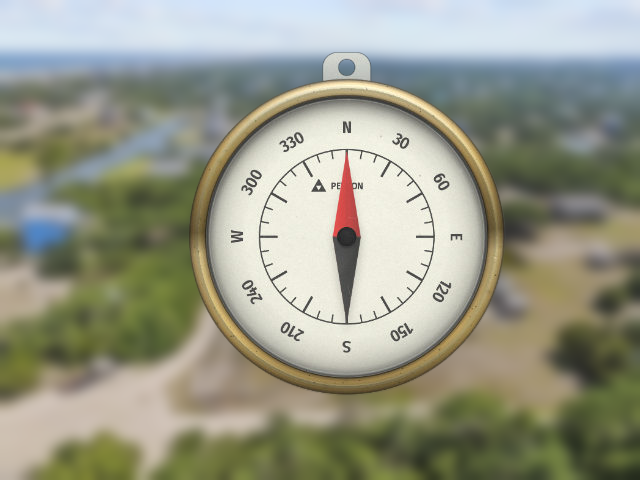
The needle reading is 0 °
